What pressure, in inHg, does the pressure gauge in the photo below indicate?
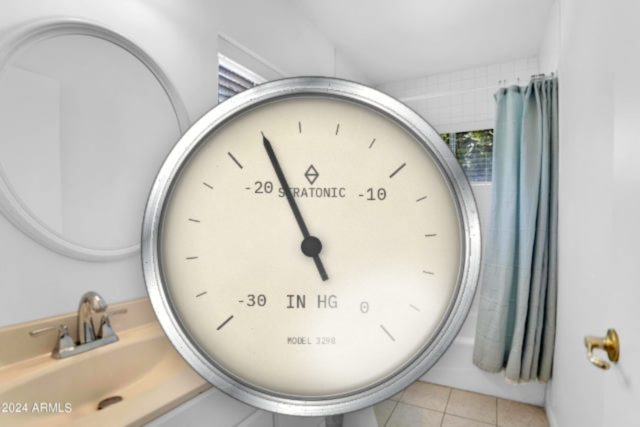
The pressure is -18 inHg
